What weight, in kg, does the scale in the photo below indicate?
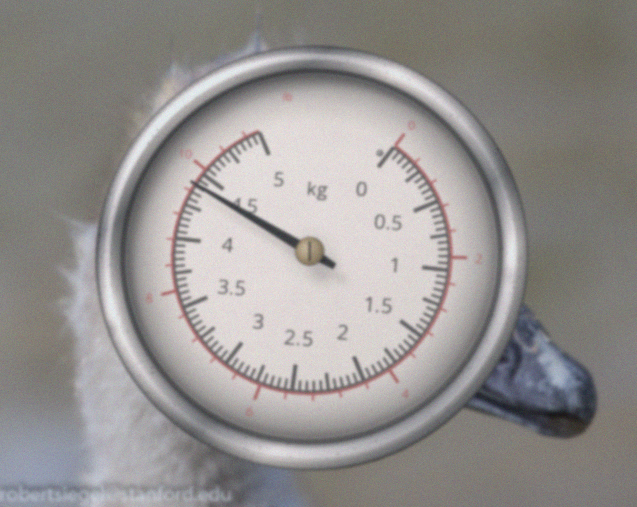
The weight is 4.4 kg
